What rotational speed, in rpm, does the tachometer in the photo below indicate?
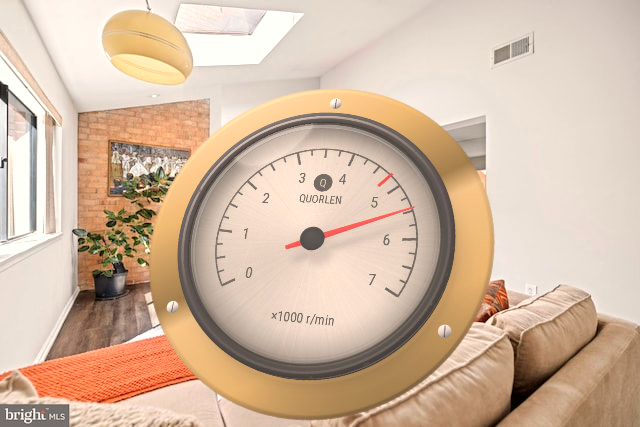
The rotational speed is 5500 rpm
